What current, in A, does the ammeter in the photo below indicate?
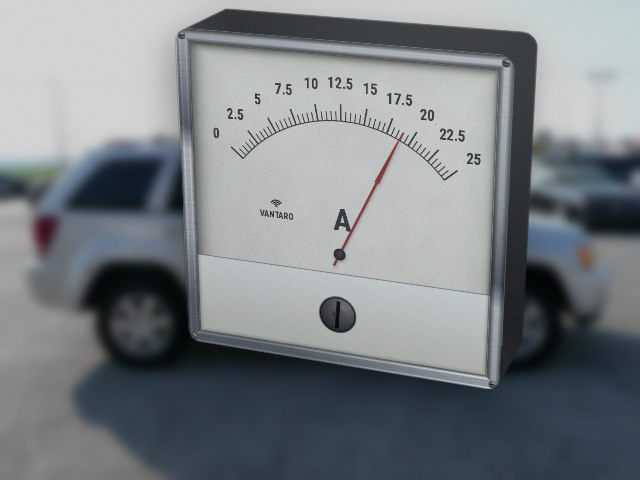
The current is 19 A
